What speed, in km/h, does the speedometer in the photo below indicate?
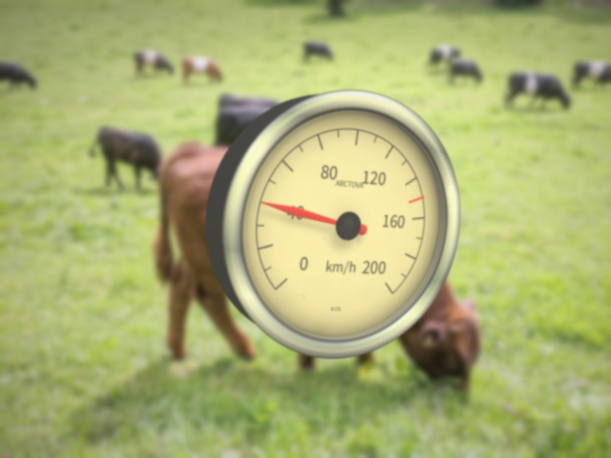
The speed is 40 km/h
